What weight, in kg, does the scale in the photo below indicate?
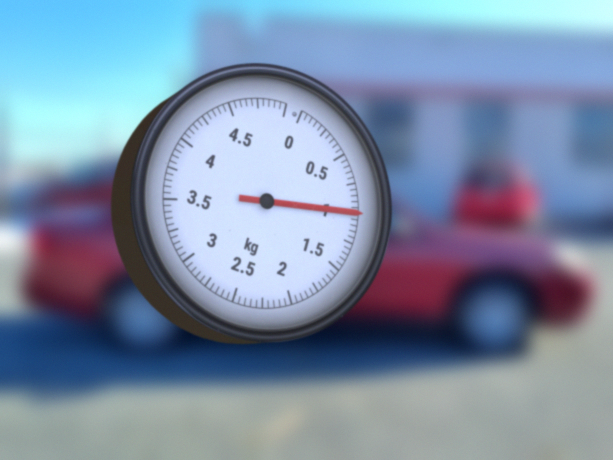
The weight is 1 kg
